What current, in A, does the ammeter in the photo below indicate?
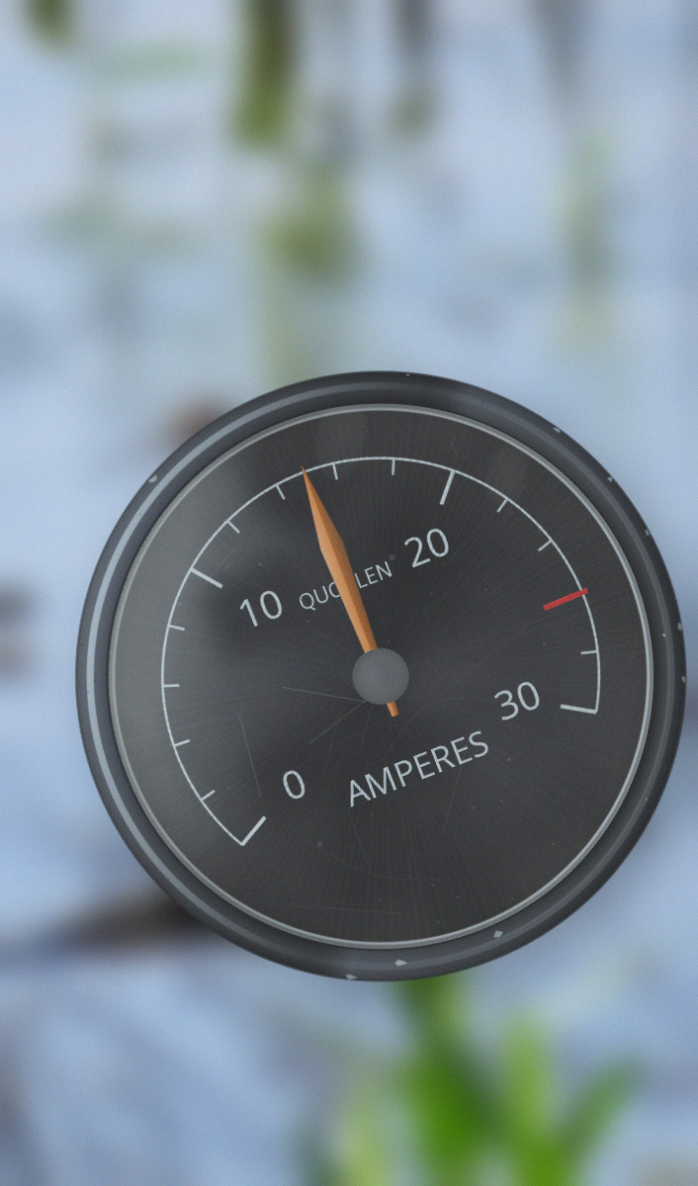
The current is 15 A
